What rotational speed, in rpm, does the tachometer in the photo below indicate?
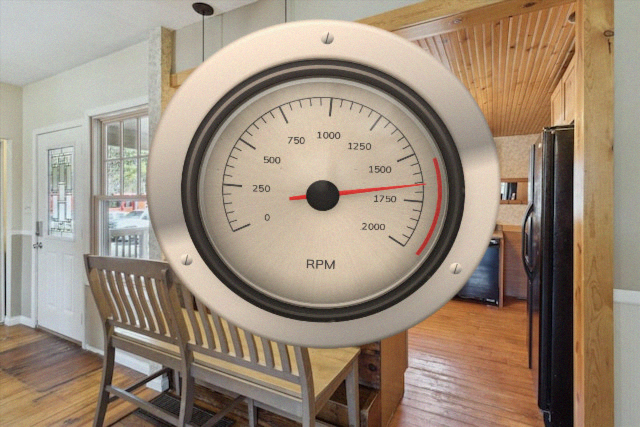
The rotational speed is 1650 rpm
